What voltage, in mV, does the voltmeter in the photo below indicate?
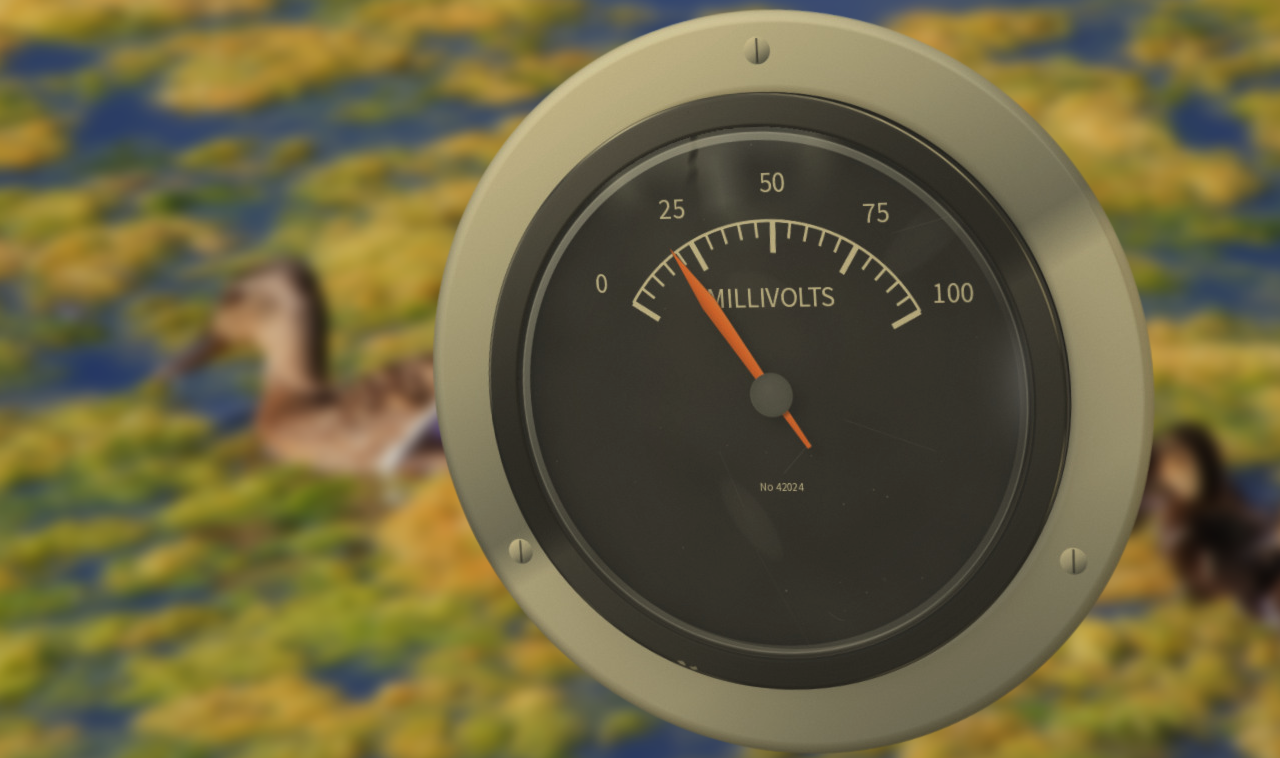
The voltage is 20 mV
